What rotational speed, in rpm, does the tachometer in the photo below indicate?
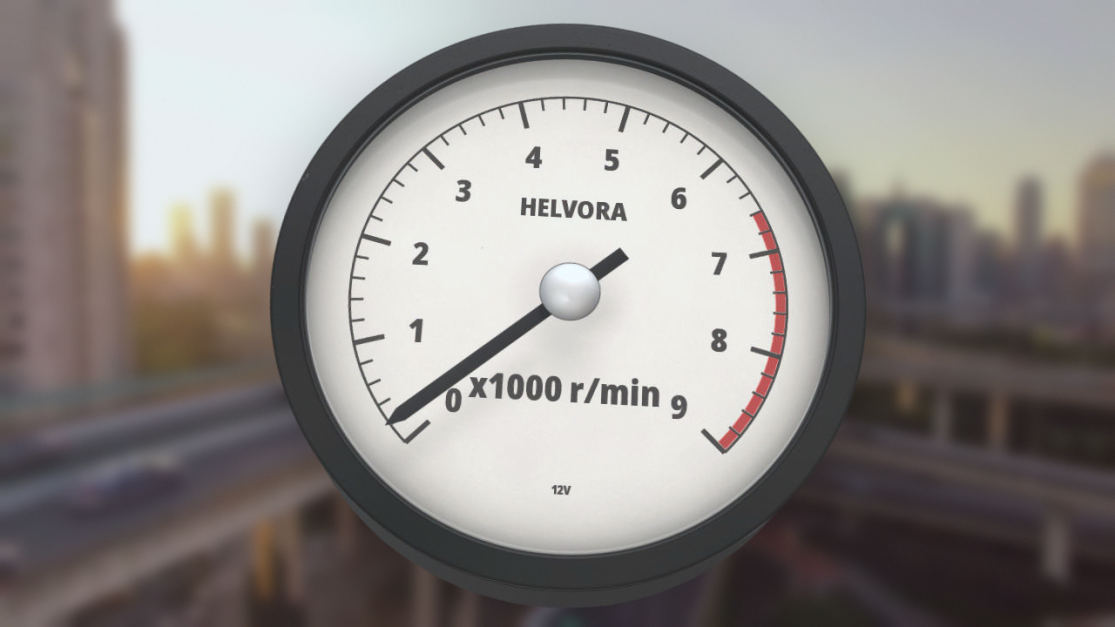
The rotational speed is 200 rpm
